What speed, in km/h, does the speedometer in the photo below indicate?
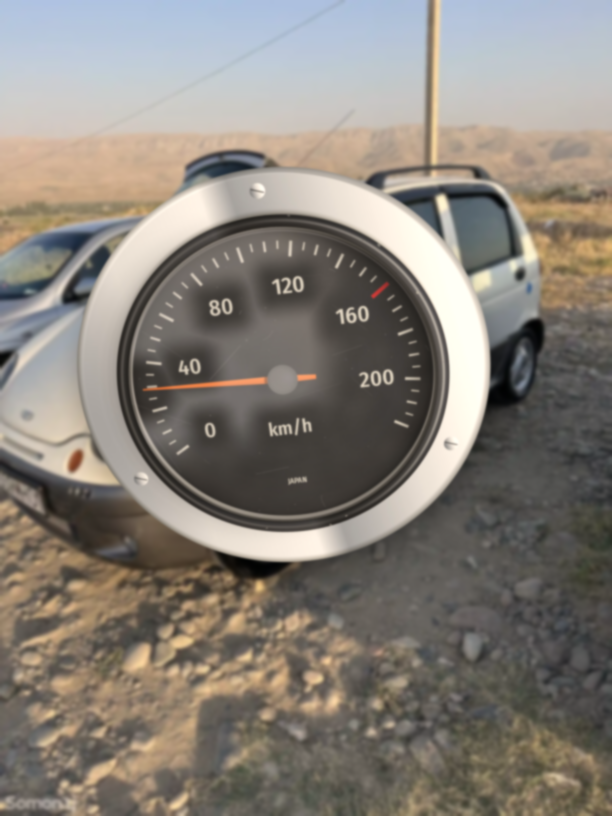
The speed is 30 km/h
